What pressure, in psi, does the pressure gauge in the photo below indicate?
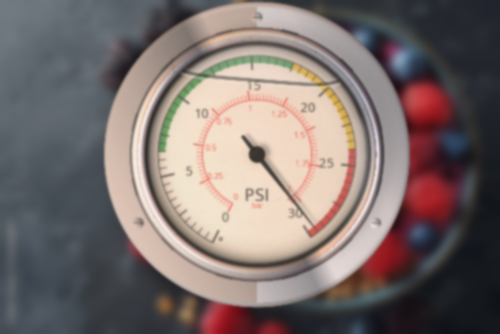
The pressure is 29.5 psi
